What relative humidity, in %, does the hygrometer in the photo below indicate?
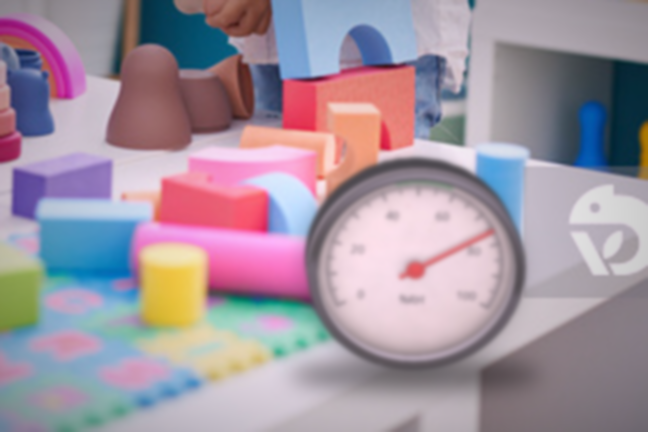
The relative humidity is 75 %
